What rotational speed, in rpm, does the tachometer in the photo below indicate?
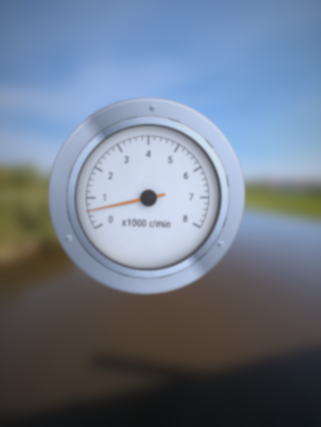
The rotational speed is 600 rpm
